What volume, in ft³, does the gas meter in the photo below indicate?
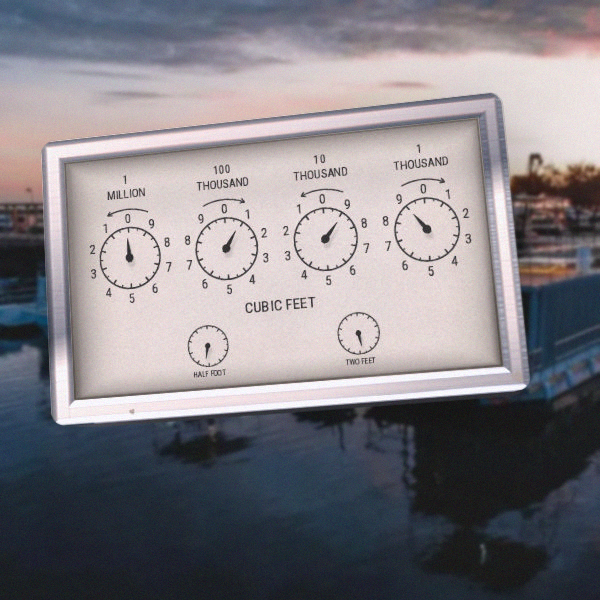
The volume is 8900 ft³
